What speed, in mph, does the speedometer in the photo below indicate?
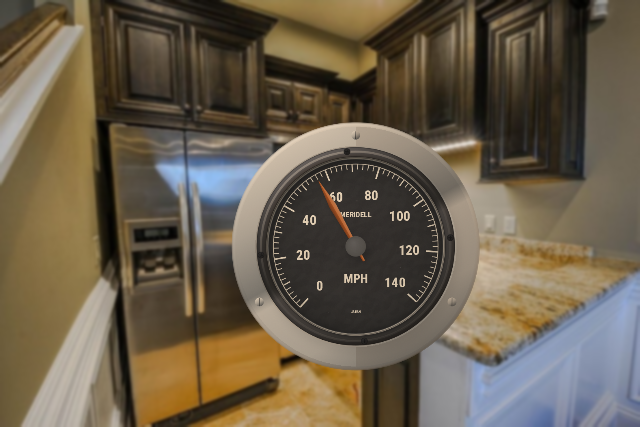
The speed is 56 mph
